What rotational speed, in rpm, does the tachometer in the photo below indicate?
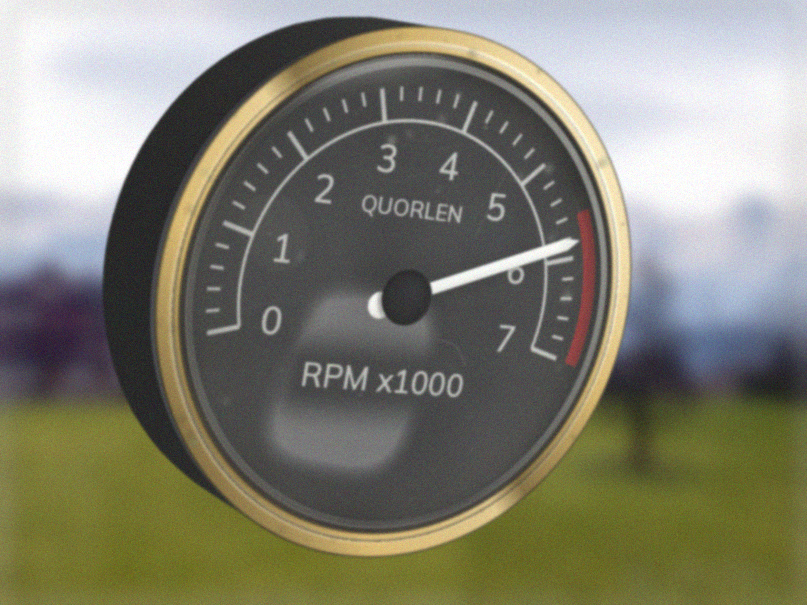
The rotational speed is 5800 rpm
